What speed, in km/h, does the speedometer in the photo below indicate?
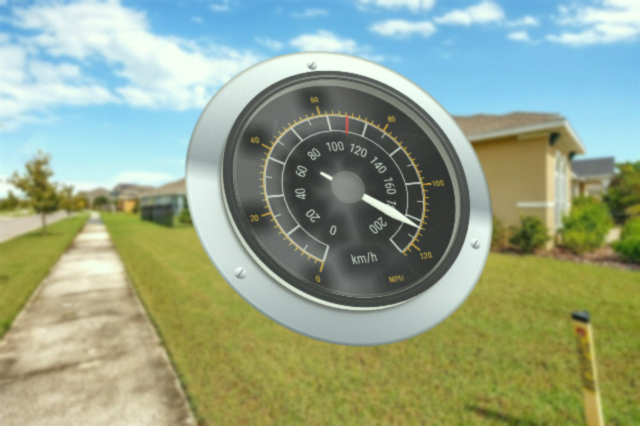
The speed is 185 km/h
